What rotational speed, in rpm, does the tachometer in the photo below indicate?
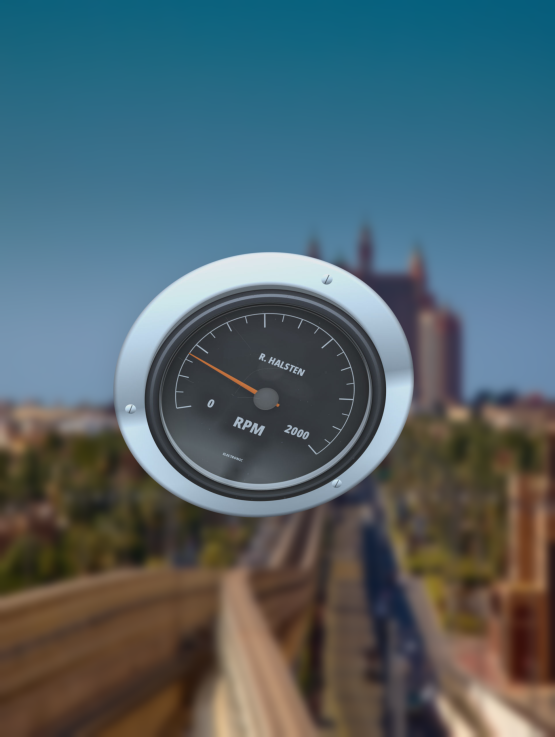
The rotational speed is 350 rpm
